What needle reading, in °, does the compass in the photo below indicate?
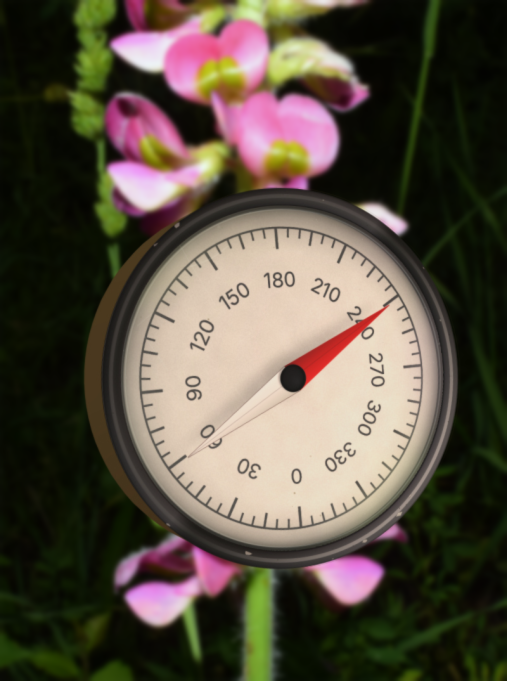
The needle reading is 240 °
